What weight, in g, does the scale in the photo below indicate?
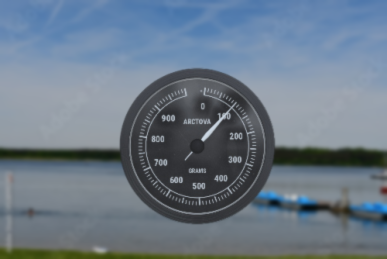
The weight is 100 g
